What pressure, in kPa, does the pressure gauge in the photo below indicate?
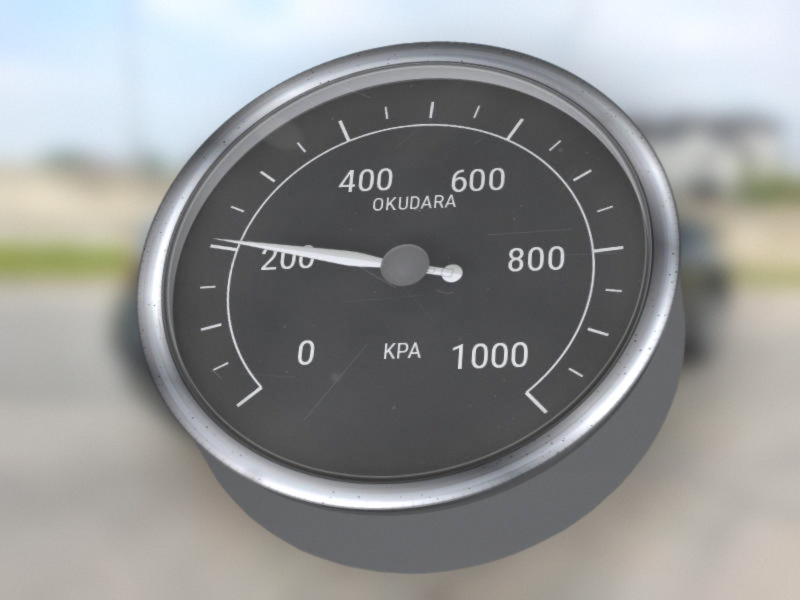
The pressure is 200 kPa
